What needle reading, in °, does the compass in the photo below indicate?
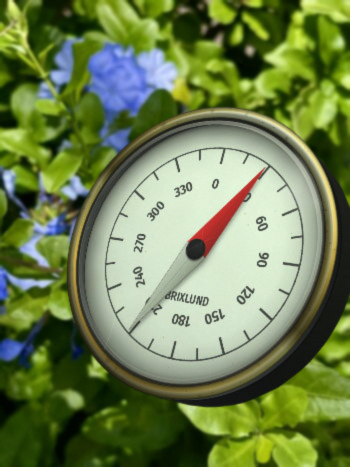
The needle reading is 30 °
